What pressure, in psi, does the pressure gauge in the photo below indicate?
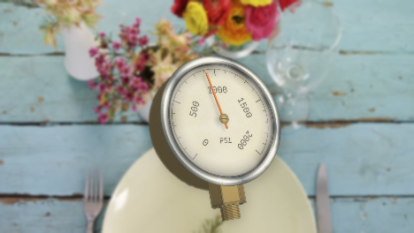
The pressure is 900 psi
